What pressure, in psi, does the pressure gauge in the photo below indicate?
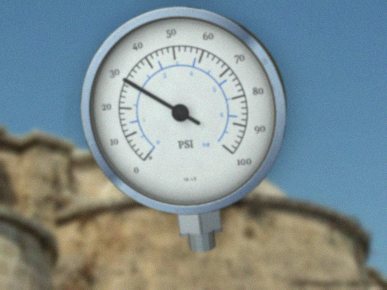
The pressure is 30 psi
